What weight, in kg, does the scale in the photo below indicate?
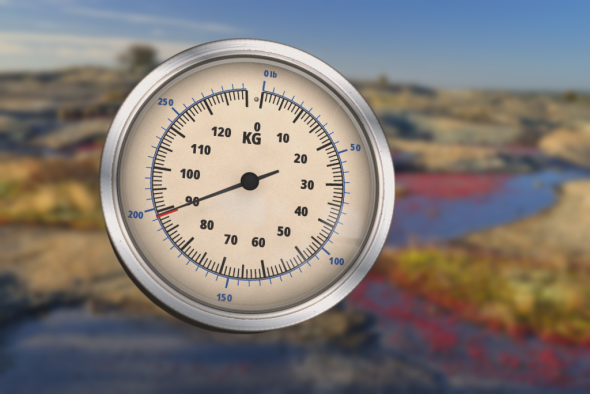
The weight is 89 kg
